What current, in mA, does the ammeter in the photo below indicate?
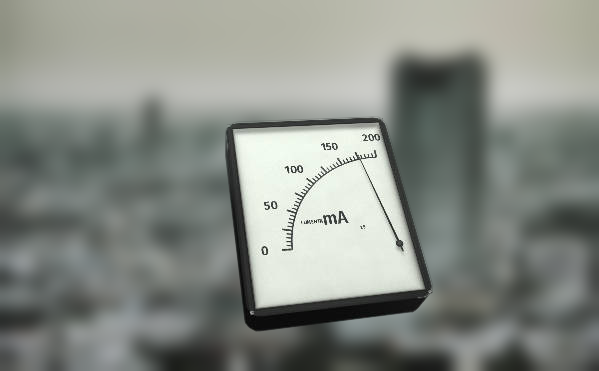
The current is 175 mA
